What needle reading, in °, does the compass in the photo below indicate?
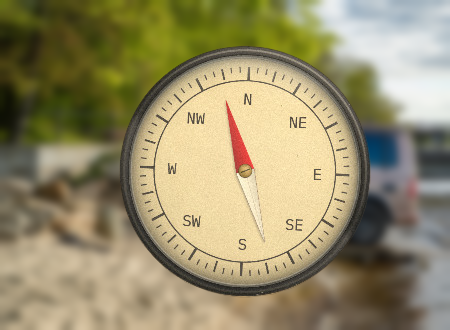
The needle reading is 342.5 °
